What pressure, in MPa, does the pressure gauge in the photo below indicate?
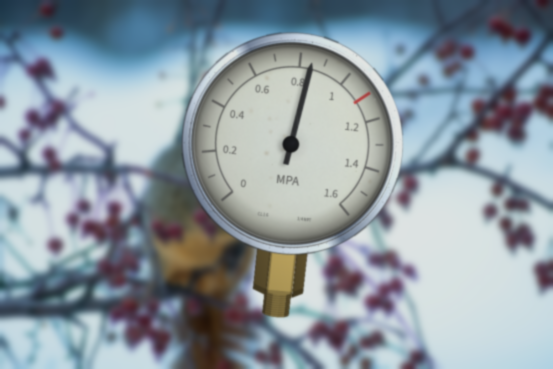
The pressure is 0.85 MPa
